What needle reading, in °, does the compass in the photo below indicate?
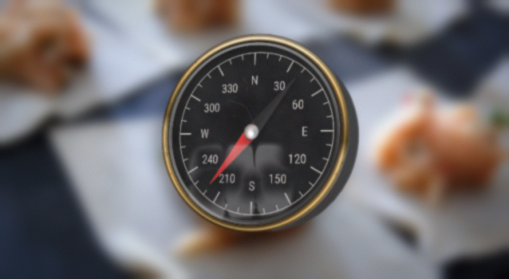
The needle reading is 220 °
